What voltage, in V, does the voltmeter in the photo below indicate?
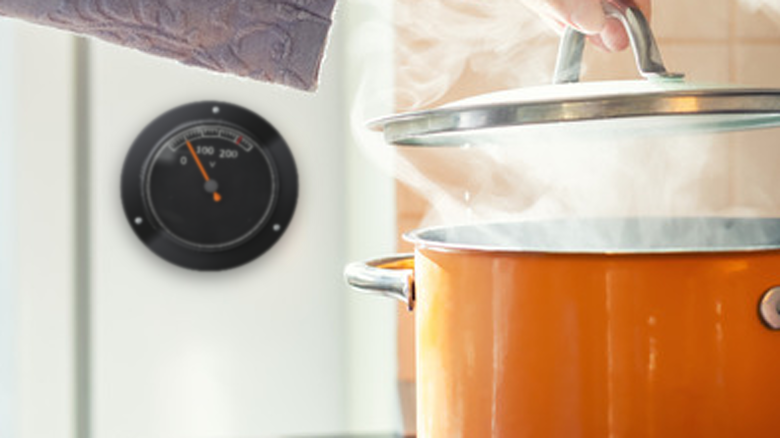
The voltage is 50 V
